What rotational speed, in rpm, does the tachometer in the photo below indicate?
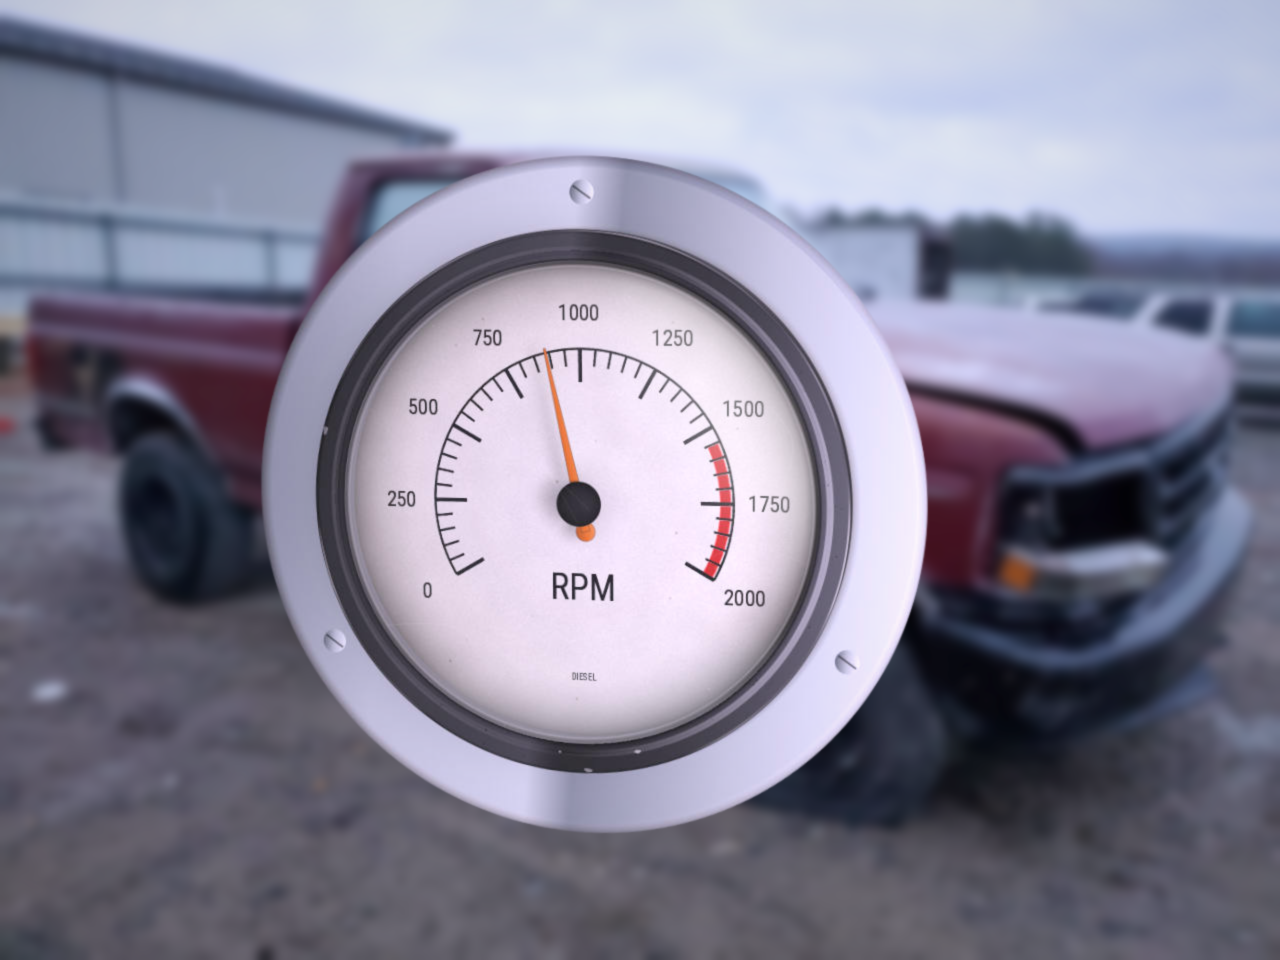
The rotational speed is 900 rpm
